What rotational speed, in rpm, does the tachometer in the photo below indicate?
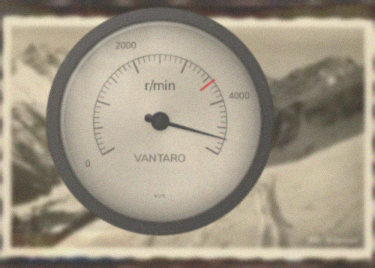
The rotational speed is 4700 rpm
